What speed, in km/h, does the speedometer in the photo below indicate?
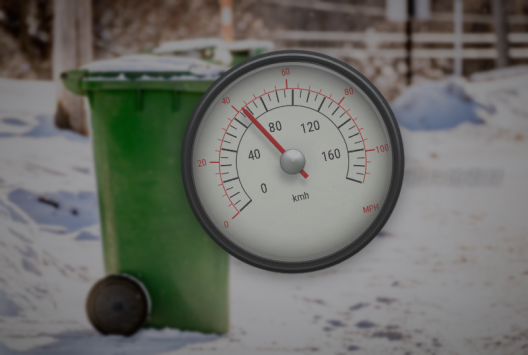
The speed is 67.5 km/h
